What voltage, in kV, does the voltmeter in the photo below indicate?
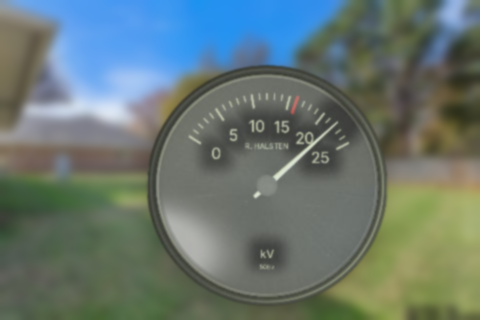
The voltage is 22 kV
